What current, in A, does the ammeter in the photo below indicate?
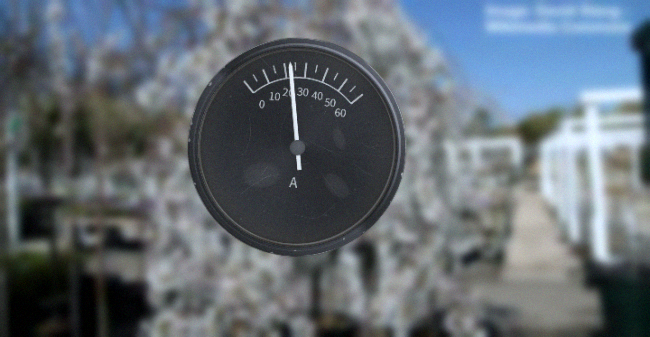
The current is 22.5 A
